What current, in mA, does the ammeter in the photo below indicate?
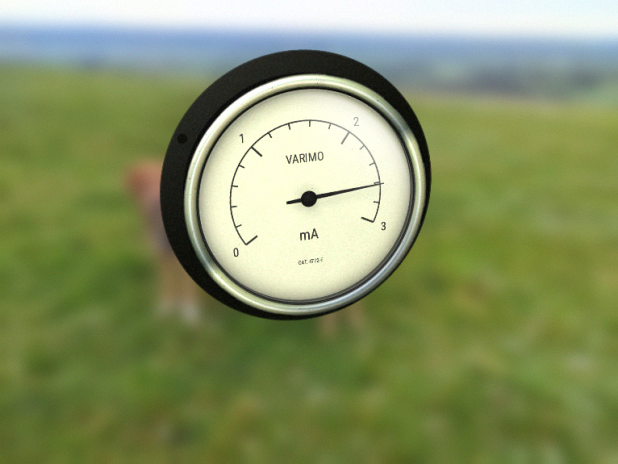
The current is 2.6 mA
